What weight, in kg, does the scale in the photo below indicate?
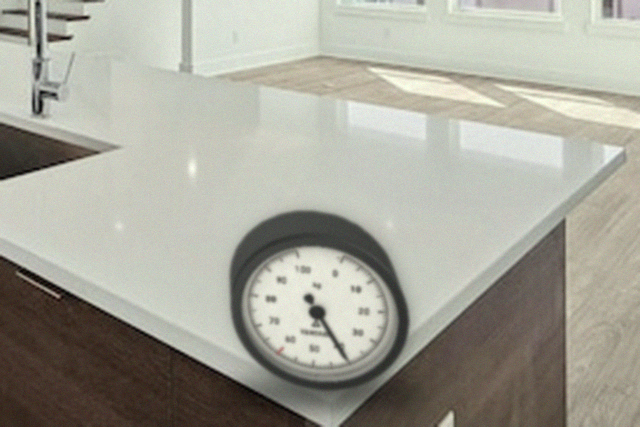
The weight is 40 kg
